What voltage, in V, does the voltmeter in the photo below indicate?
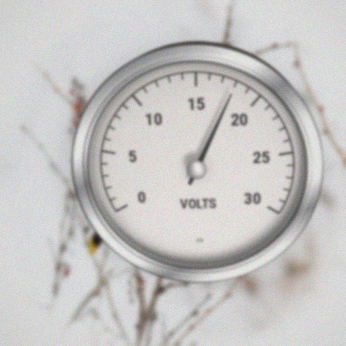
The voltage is 18 V
